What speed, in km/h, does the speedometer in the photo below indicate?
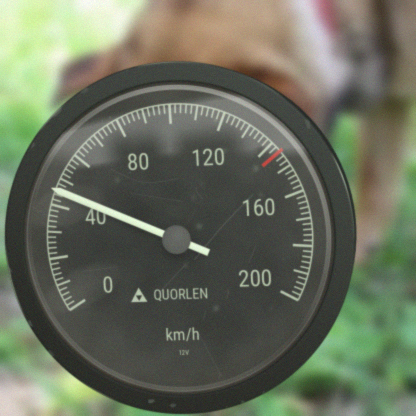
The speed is 46 km/h
